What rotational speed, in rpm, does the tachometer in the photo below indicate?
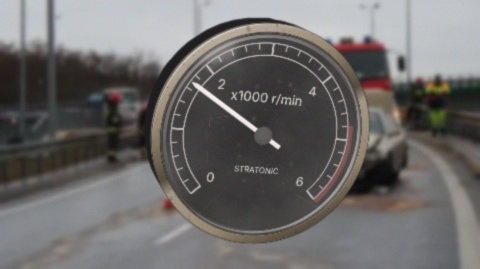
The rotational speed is 1700 rpm
